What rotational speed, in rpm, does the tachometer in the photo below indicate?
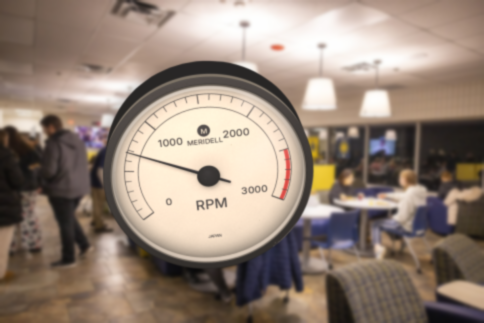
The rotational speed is 700 rpm
